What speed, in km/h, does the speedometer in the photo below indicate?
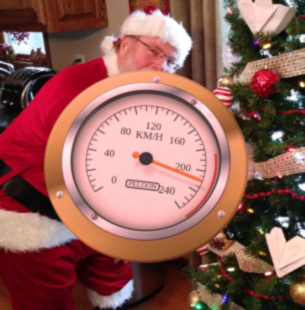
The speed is 210 km/h
